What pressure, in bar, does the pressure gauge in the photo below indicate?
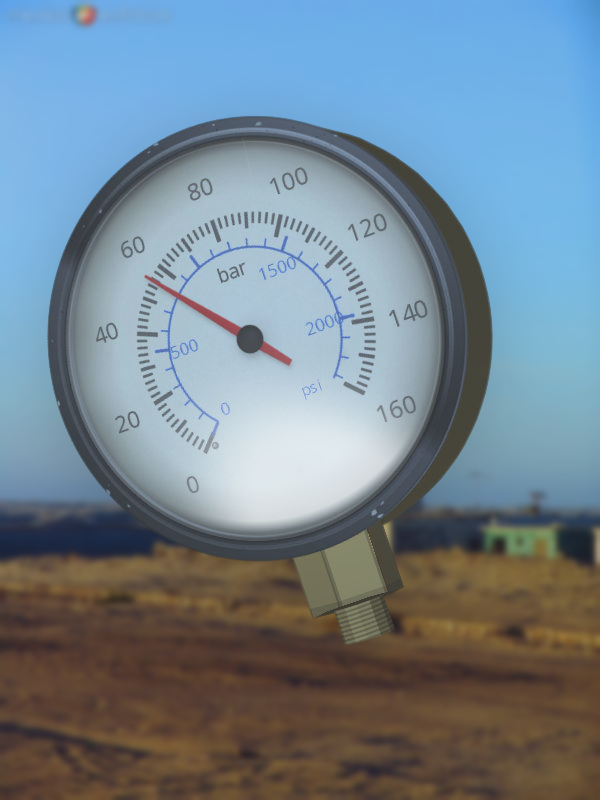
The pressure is 56 bar
